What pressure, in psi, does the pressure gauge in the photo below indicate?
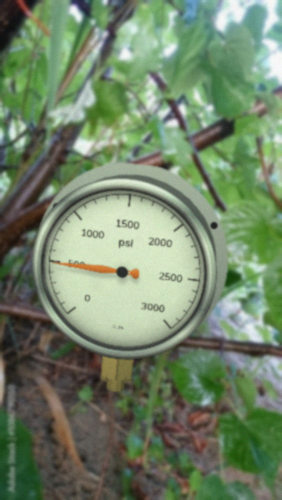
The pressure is 500 psi
